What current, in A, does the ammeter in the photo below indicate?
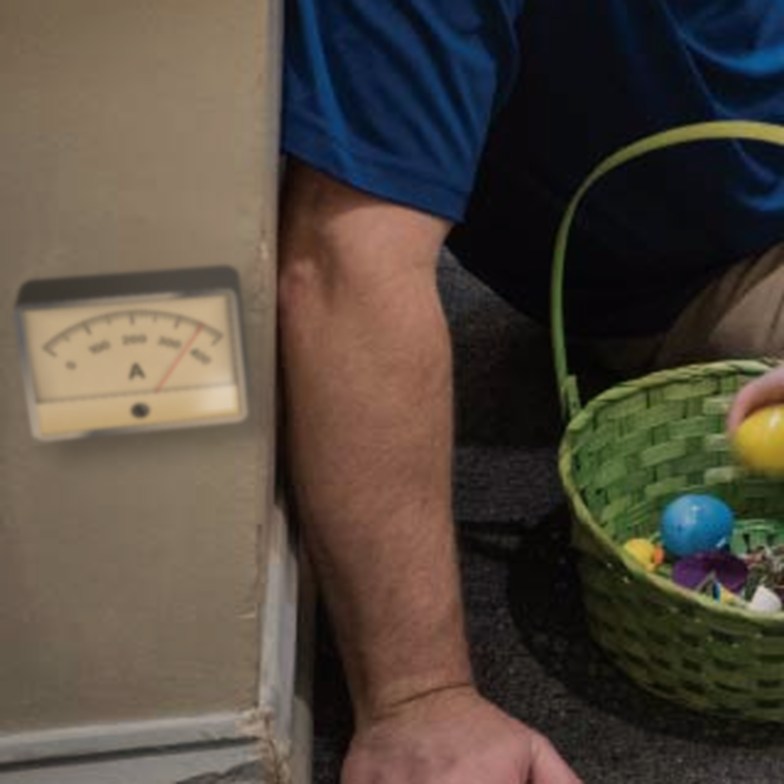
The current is 350 A
